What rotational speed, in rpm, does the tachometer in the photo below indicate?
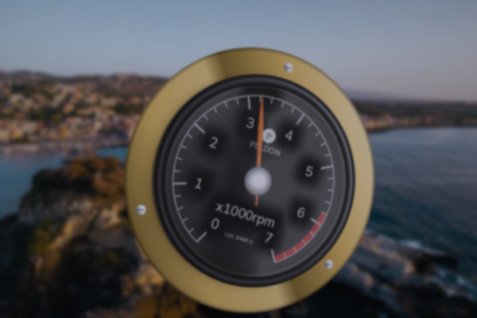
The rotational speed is 3200 rpm
